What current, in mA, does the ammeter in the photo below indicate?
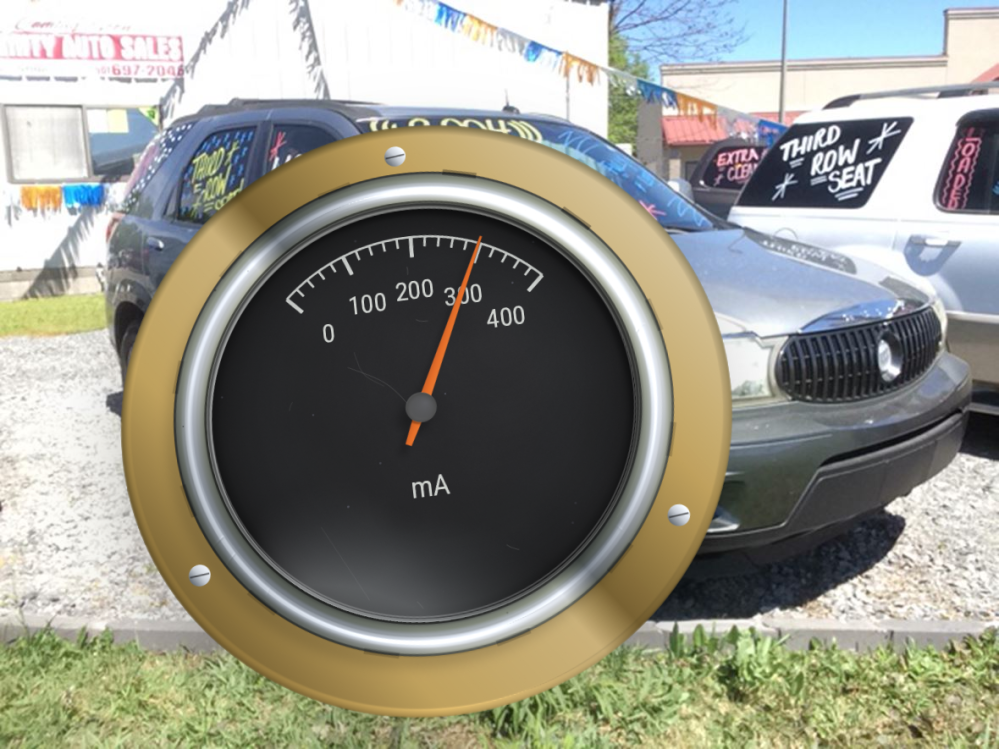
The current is 300 mA
